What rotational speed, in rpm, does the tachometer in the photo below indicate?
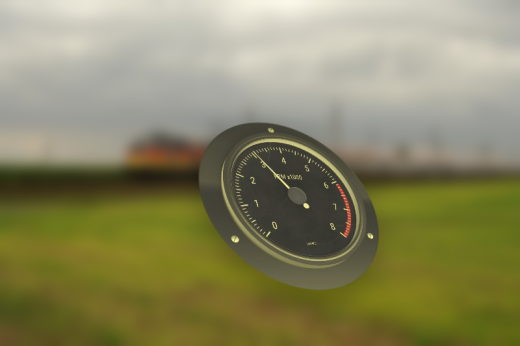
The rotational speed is 3000 rpm
